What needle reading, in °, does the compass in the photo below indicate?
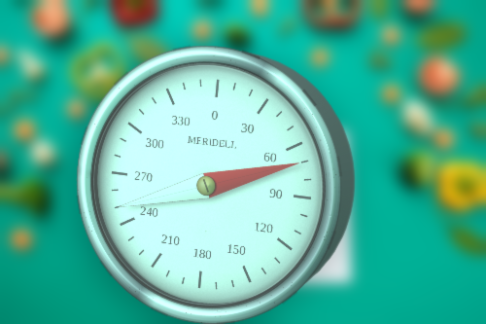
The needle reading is 70 °
